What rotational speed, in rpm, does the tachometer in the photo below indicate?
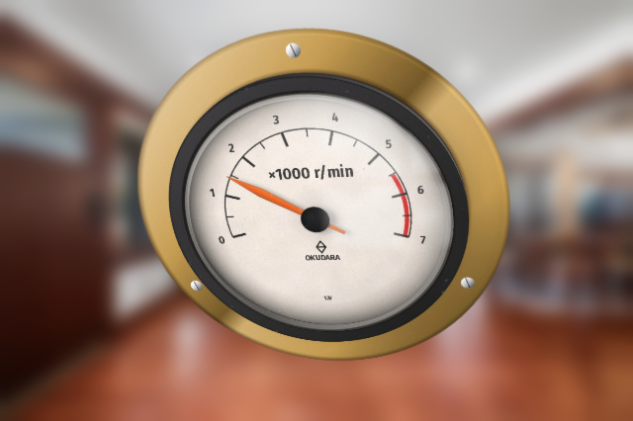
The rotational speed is 1500 rpm
